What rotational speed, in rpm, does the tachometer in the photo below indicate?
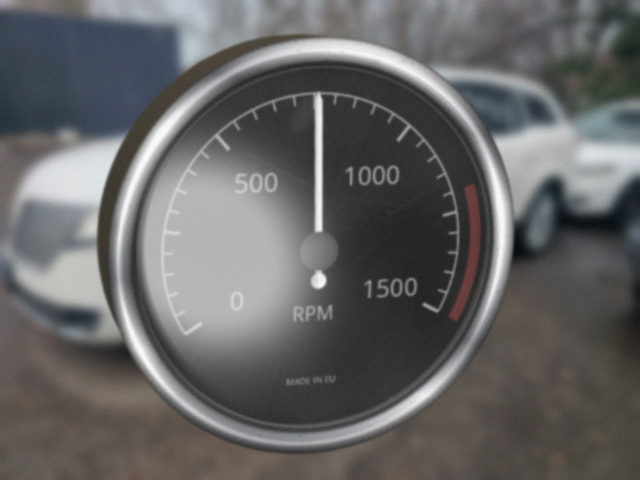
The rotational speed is 750 rpm
